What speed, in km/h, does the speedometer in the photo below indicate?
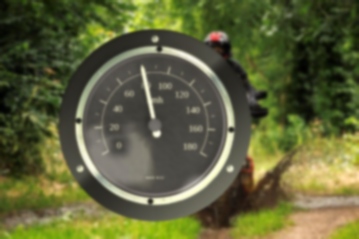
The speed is 80 km/h
